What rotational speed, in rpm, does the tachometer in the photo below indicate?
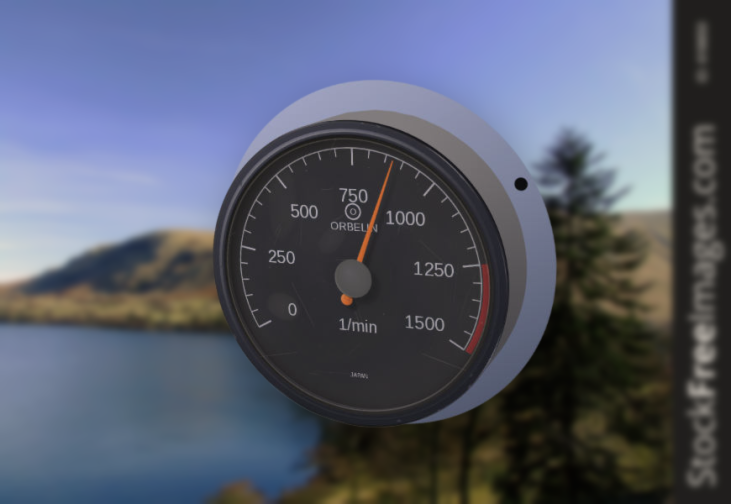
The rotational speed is 875 rpm
